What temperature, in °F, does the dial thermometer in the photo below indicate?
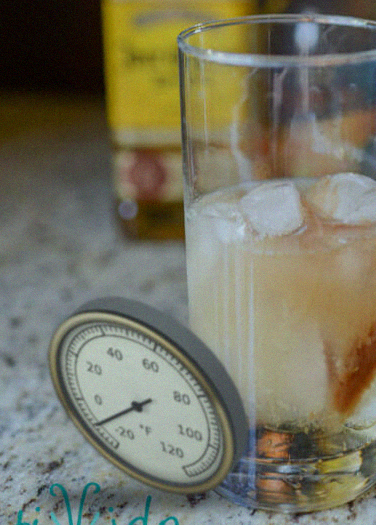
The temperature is -10 °F
